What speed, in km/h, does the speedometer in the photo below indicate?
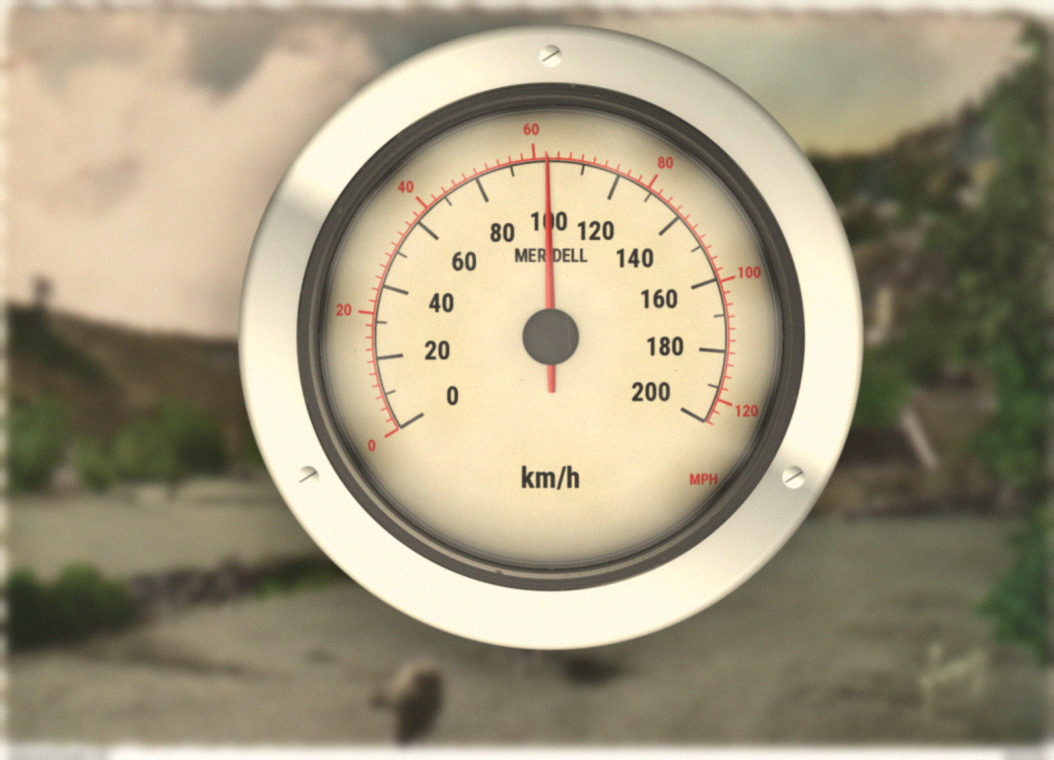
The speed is 100 km/h
